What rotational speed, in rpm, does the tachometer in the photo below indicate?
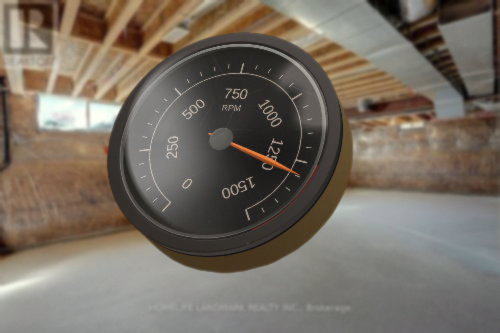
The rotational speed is 1300 rpm
